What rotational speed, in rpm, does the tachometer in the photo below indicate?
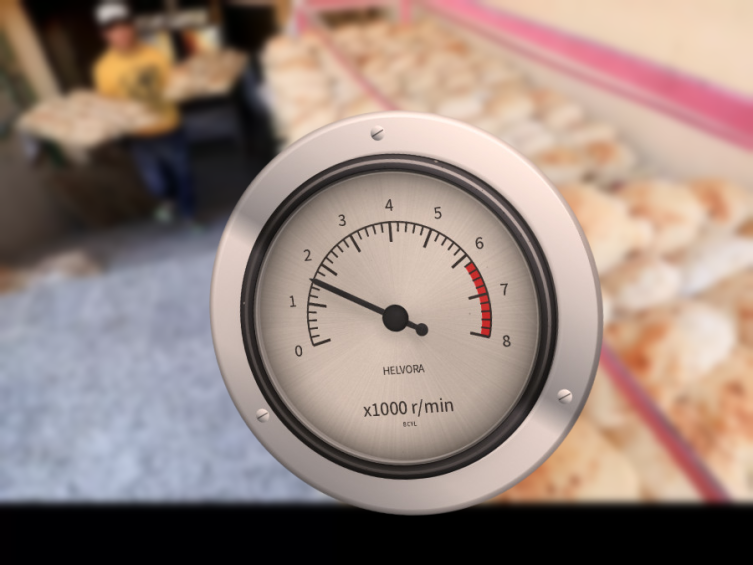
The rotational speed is 1600 rpm
